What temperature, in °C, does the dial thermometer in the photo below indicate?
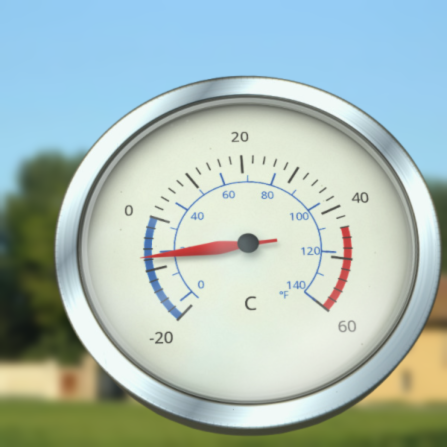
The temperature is -8 °C
